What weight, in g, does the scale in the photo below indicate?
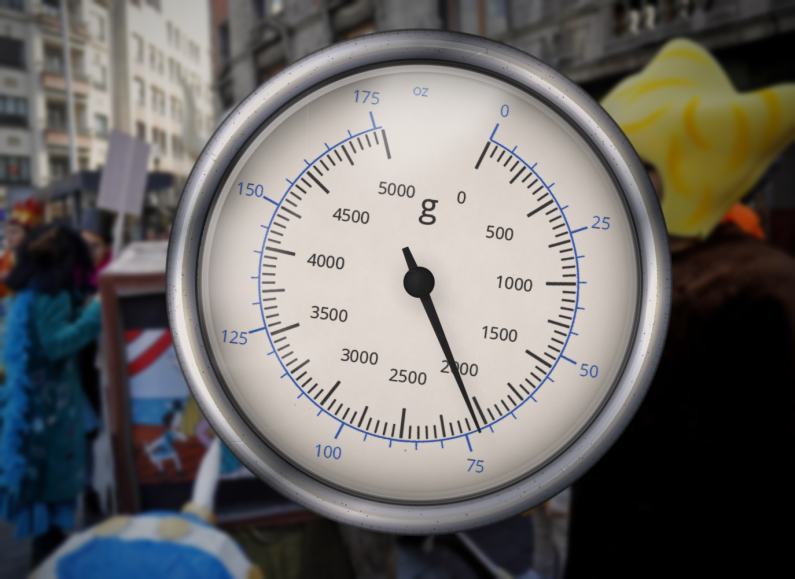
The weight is 2050 g
